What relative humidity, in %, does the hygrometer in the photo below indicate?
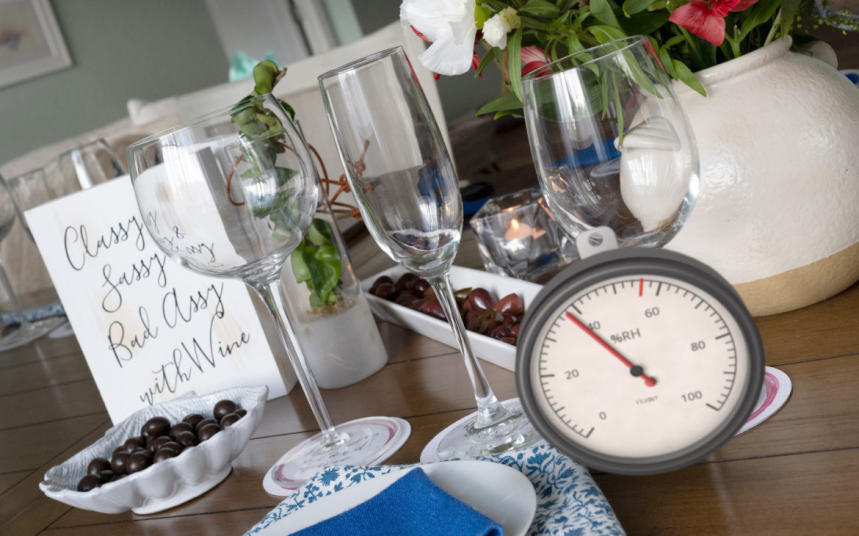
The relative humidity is 38 %
